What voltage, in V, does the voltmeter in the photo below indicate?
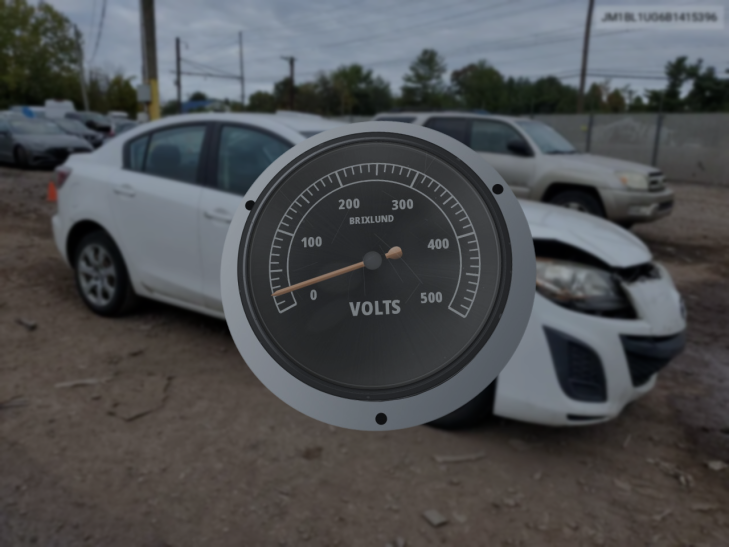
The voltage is 20 V
